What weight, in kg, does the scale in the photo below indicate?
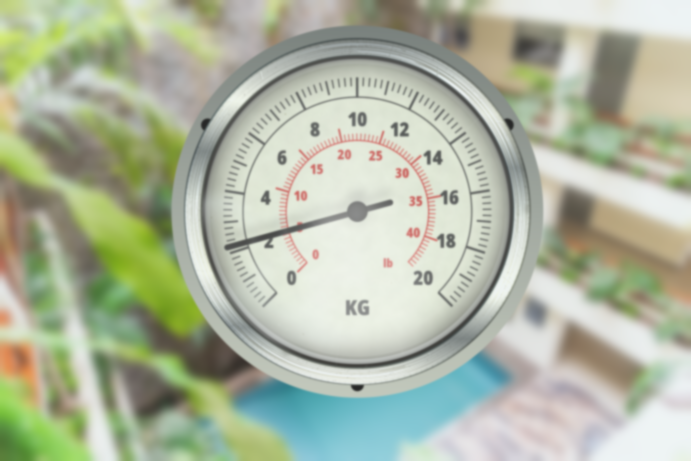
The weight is 2.2 kg
